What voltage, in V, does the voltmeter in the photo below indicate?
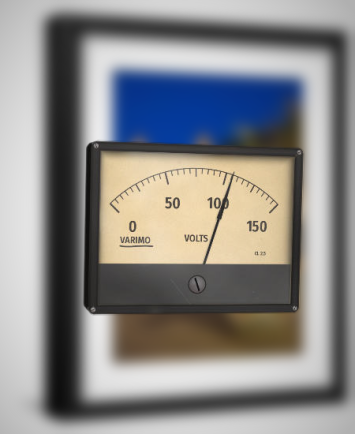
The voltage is 105 V
